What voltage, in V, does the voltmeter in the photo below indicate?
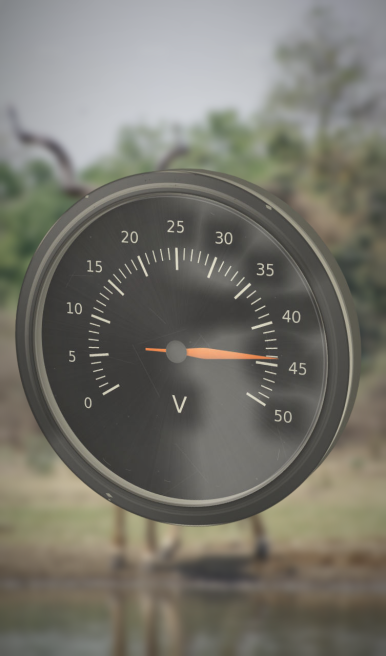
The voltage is 44 V
